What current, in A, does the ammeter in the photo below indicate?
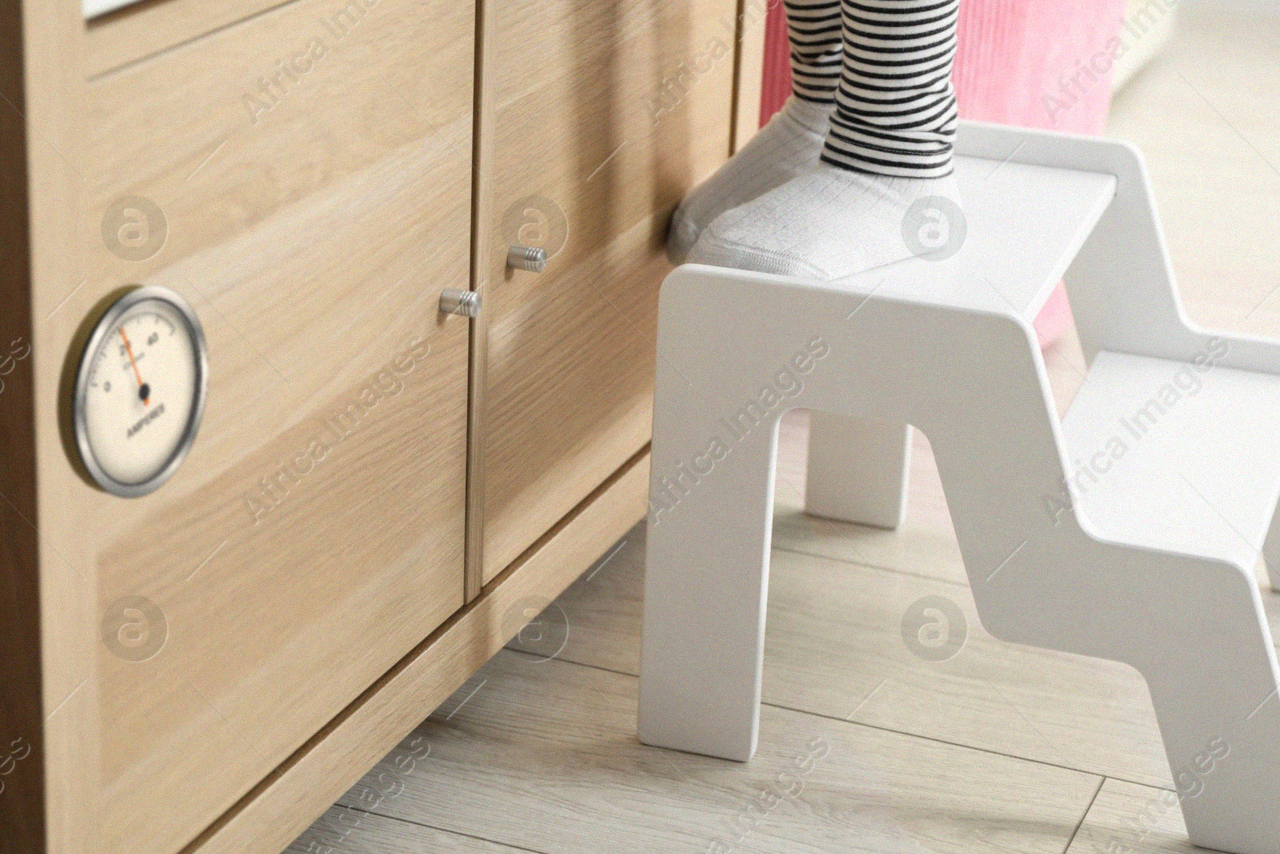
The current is 20 A
